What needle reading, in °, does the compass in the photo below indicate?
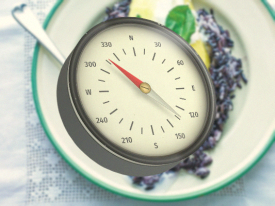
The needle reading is 315 °
